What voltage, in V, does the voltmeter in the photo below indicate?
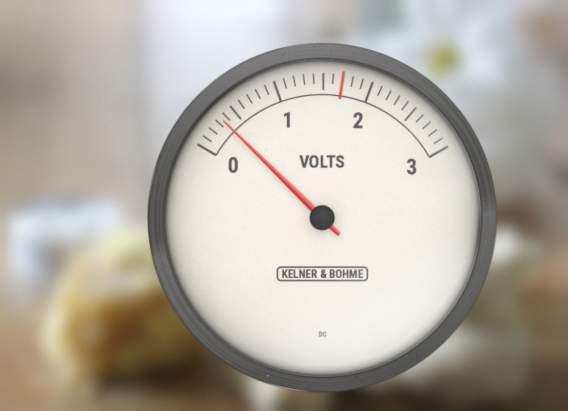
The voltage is 0.35 V
